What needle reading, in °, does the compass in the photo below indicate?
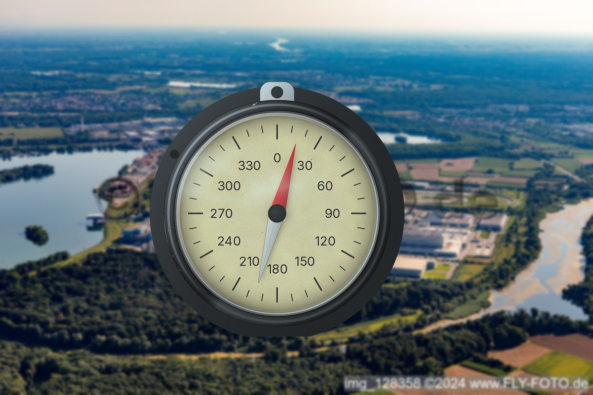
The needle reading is 15 °
